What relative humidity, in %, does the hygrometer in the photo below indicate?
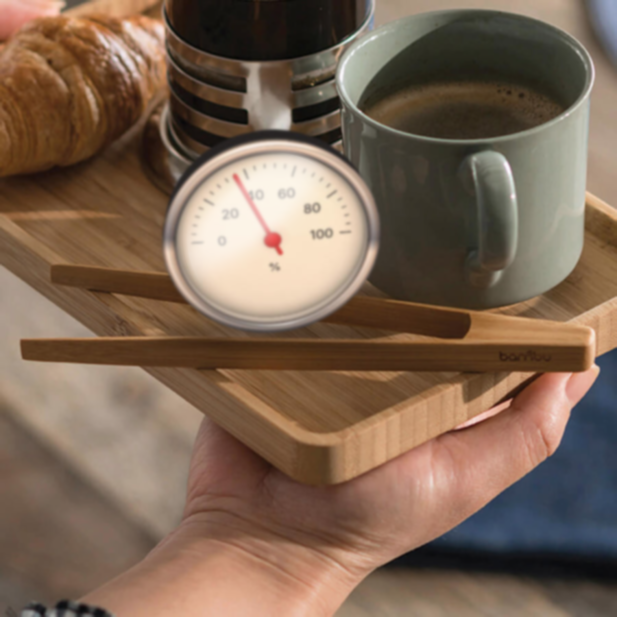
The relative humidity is 36 %
